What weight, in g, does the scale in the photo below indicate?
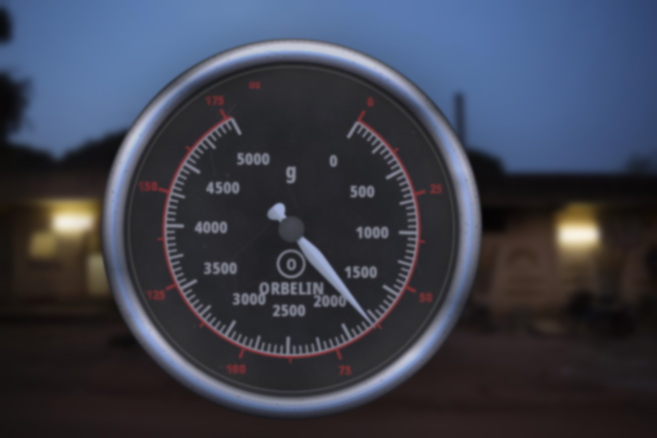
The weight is 1800 g
